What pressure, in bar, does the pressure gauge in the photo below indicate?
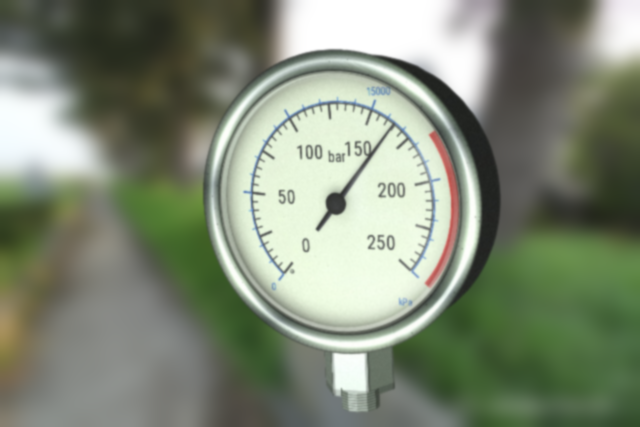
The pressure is 165 bar
